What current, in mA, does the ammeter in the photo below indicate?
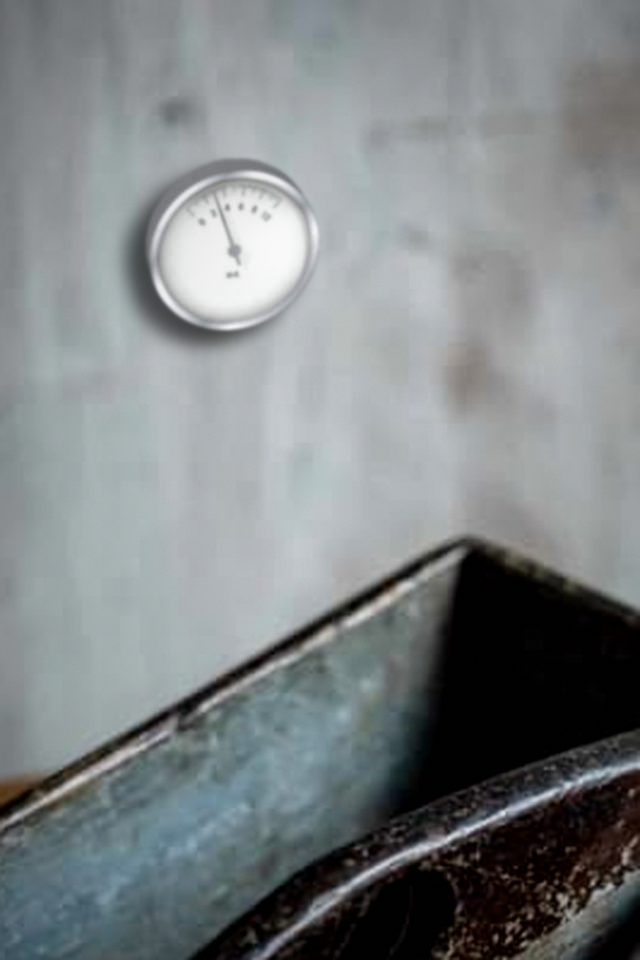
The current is 3 mA
